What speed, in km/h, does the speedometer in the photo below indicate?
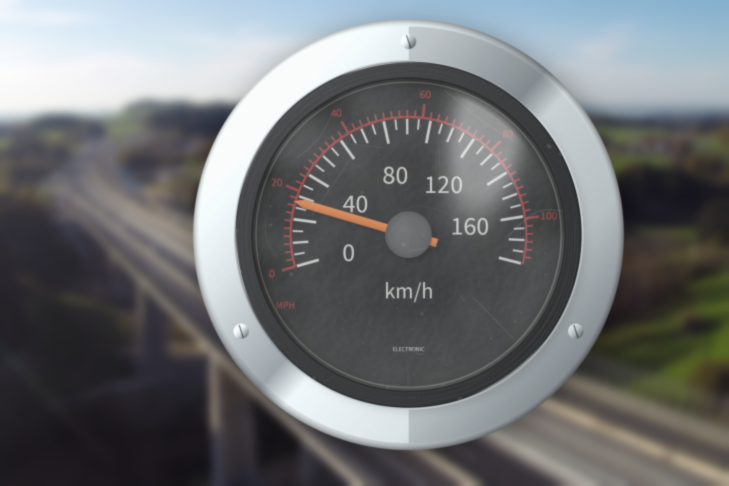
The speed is 27.5 km/h
